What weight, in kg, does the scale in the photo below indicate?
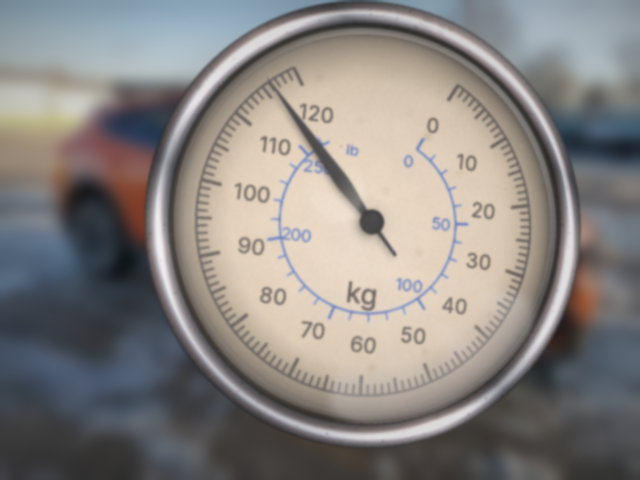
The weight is 116 kg
